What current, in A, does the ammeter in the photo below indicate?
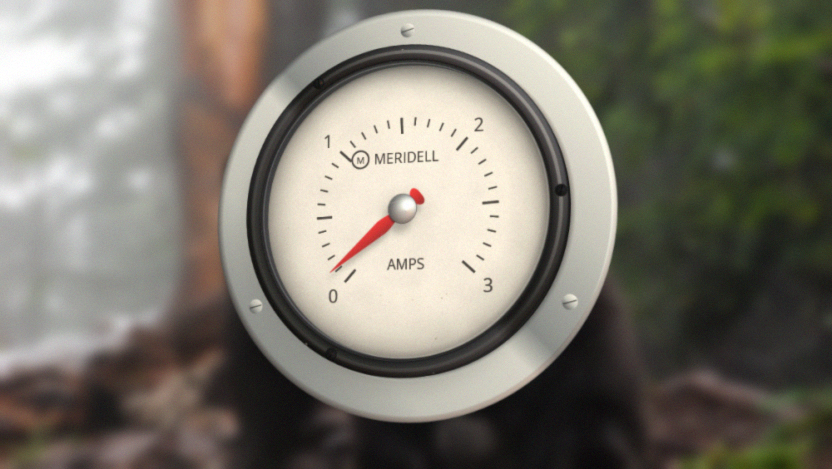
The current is 0.1 A
